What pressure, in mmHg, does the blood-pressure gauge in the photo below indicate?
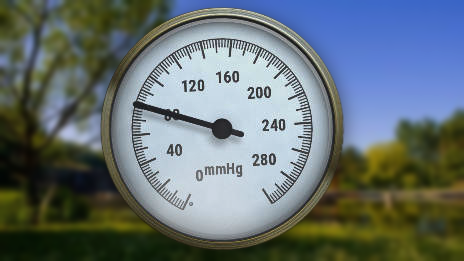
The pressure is 80 mmHg
